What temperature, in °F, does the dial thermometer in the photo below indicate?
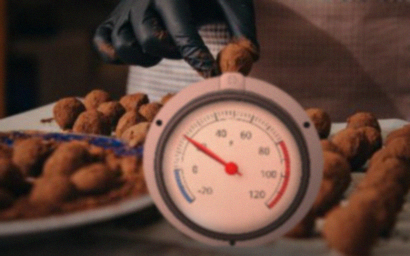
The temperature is 20 °F
